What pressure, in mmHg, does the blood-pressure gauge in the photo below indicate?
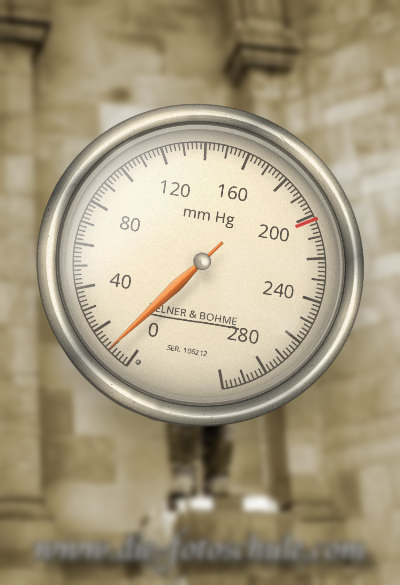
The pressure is 10 mmHg
